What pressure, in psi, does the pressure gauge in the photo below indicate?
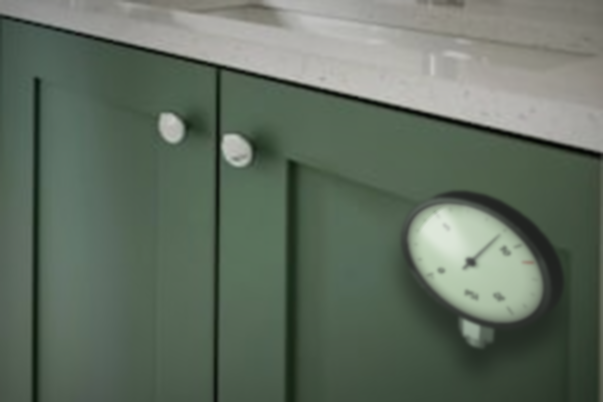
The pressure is 9 psi
